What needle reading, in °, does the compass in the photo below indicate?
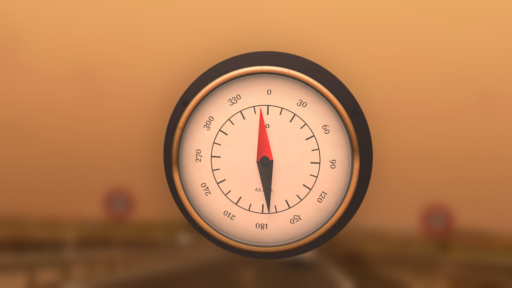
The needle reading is 352.5 °
